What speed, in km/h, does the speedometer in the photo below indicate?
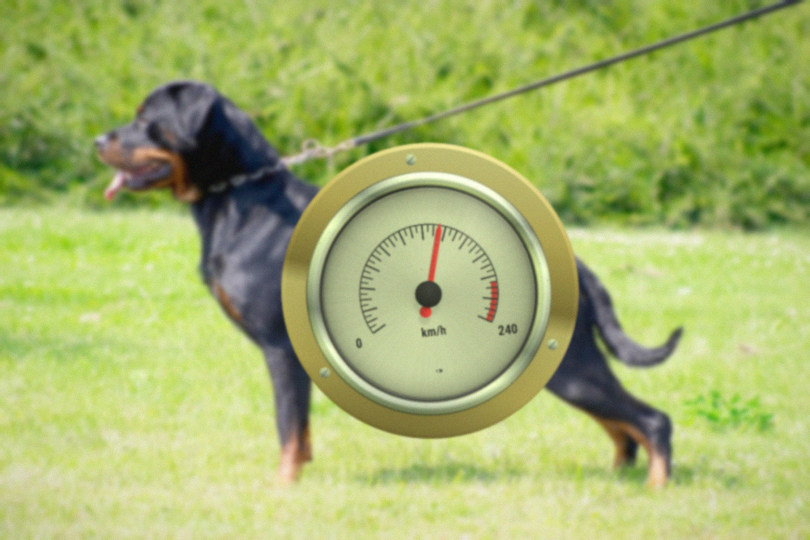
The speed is 135 km/h
